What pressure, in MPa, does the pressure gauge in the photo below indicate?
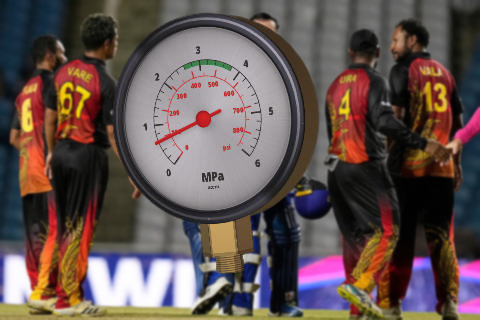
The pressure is 0.6 MPa
